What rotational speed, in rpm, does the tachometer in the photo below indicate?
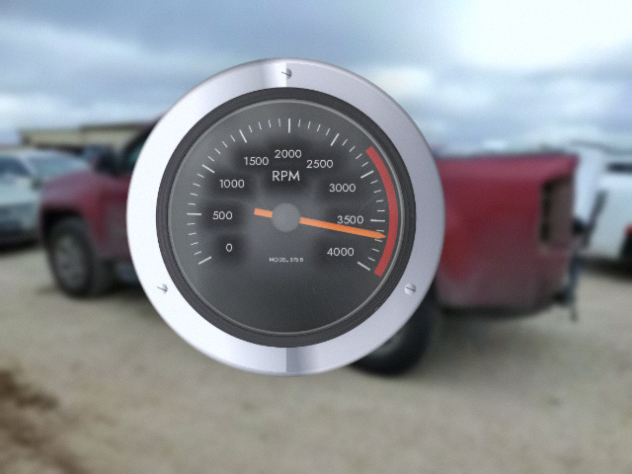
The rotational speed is 3650 rpm
